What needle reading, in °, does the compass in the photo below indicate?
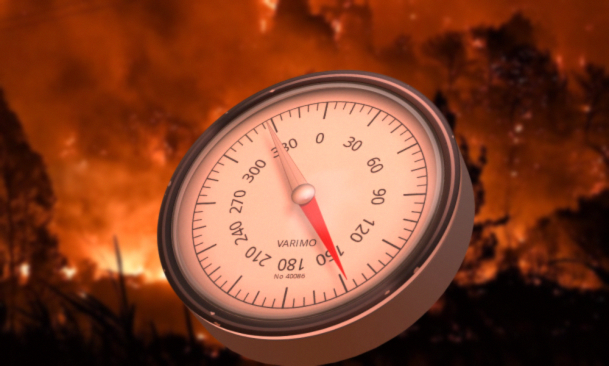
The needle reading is 147.5 °
